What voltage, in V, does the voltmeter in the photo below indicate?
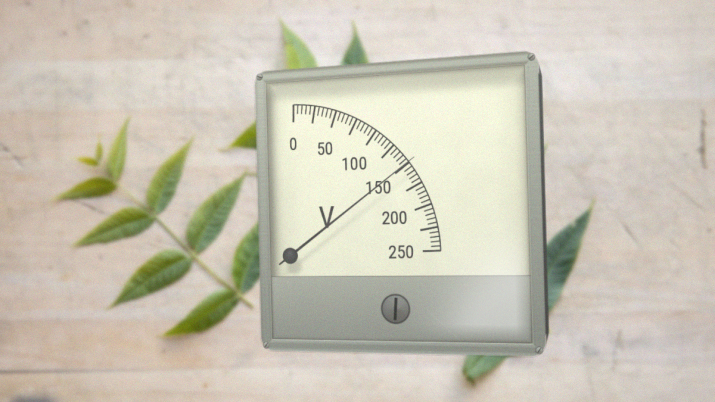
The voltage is 150 V
